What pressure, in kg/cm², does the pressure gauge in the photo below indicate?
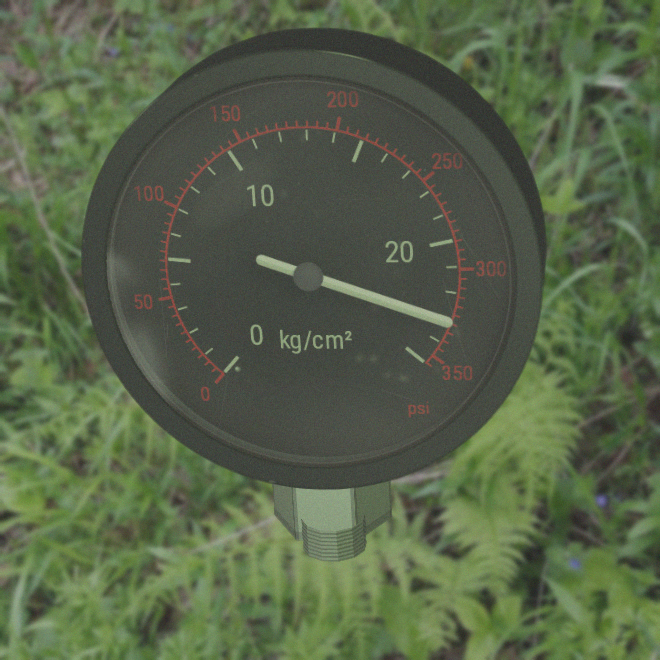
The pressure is 23 kg/cm²
